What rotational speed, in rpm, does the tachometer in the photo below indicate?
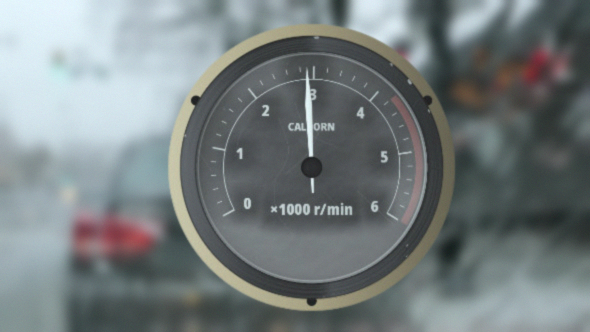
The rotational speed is 2900 rpm
